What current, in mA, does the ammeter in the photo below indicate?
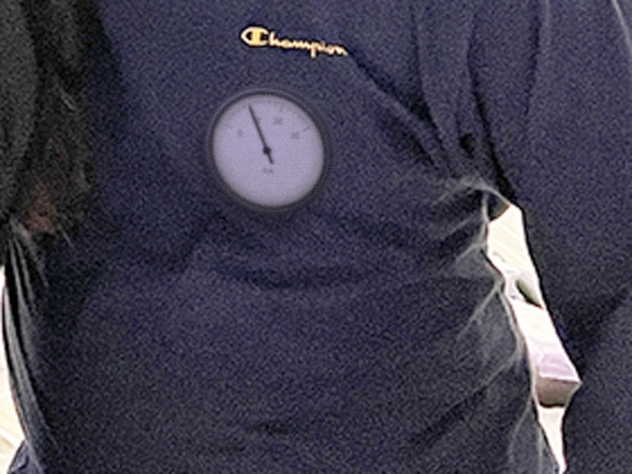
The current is 10 mA
